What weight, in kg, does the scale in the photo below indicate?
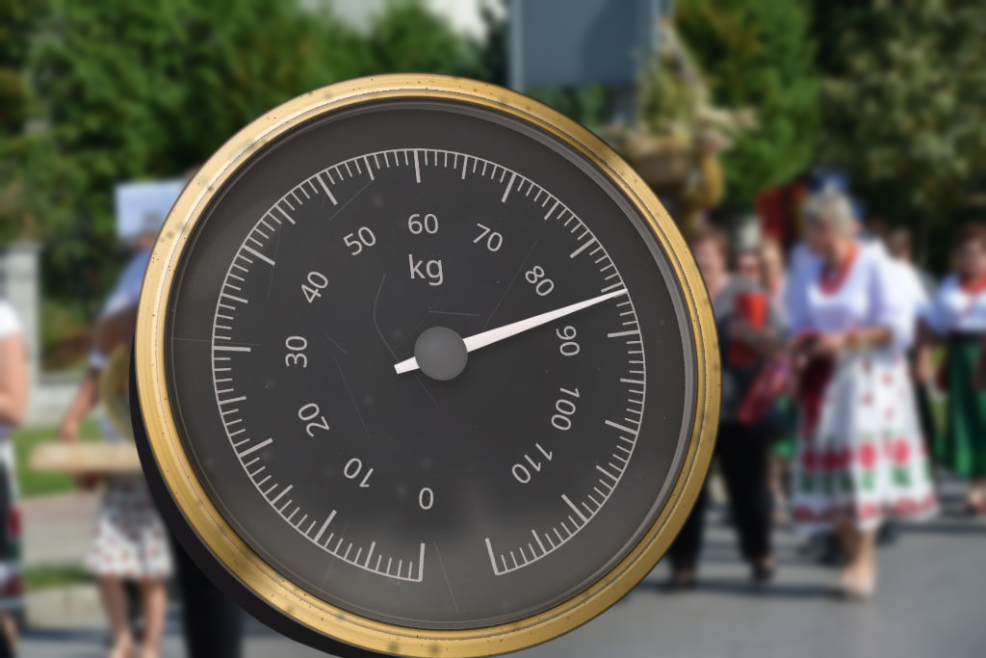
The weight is 86 kg
